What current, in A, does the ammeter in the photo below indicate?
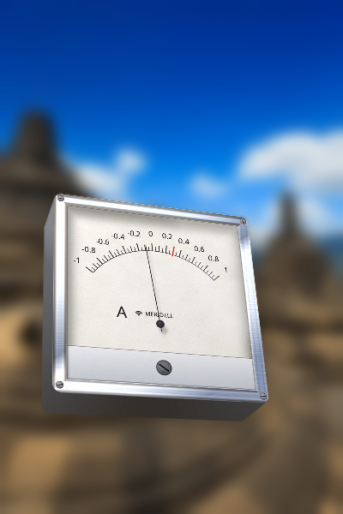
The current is -0.1 A
